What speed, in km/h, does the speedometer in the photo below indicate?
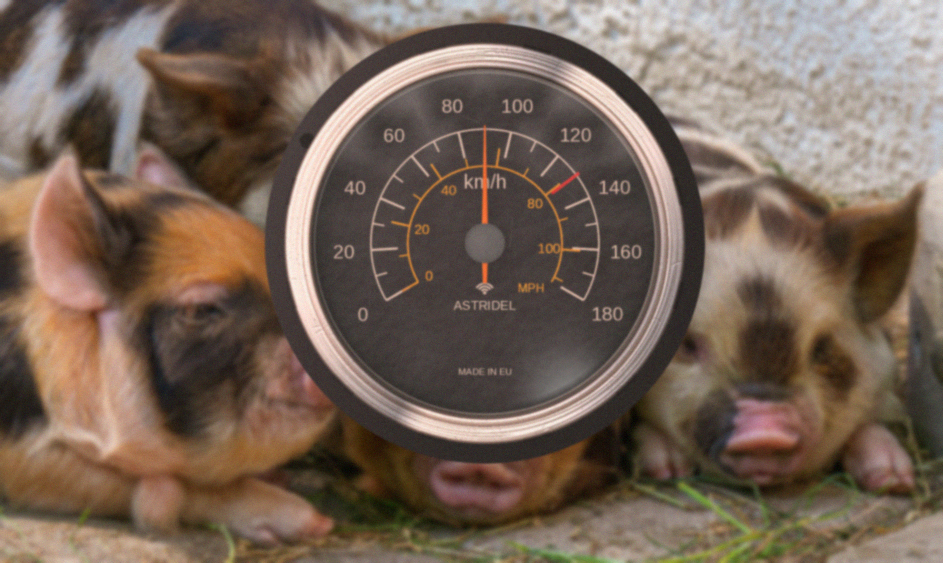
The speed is 90 km/h
